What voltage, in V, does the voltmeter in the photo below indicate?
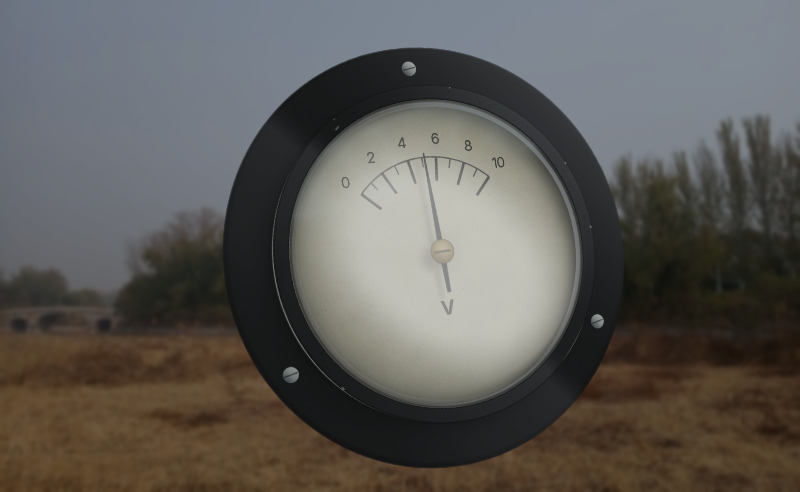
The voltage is 5 V
